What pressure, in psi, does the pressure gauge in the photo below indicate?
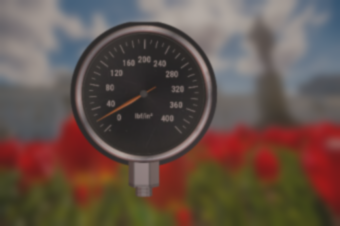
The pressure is 20 psi
